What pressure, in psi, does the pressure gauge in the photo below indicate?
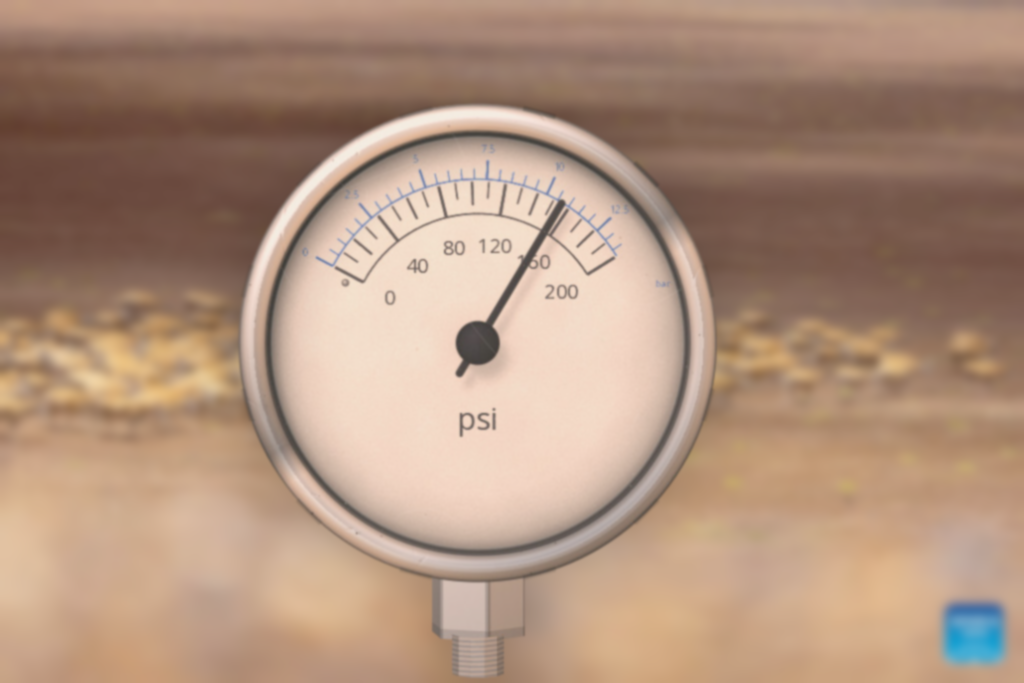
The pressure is 155 psi
